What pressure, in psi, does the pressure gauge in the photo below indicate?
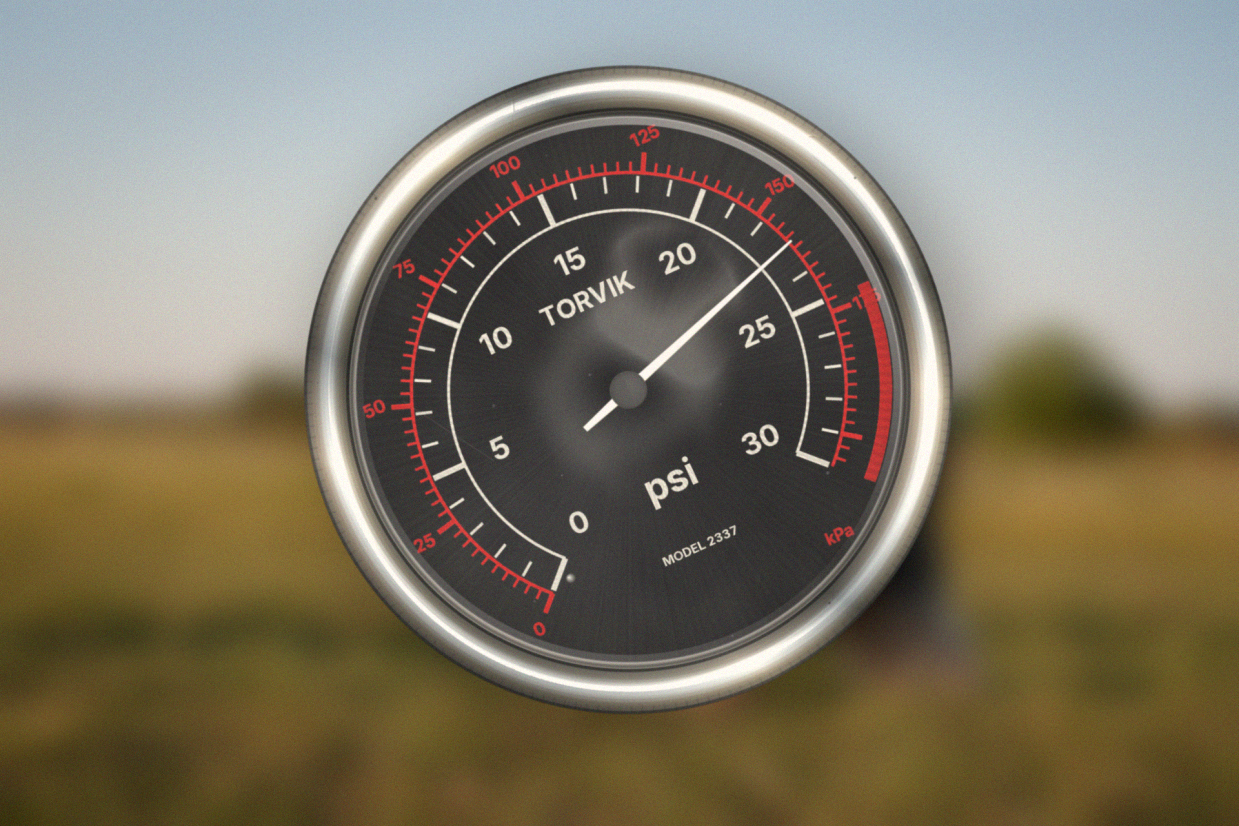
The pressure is 23 psi
